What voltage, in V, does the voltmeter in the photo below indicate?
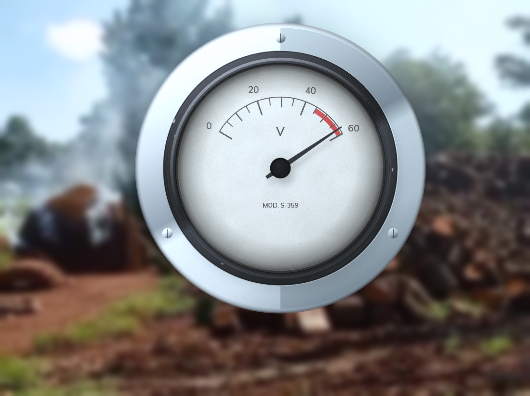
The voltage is 57.5 V
